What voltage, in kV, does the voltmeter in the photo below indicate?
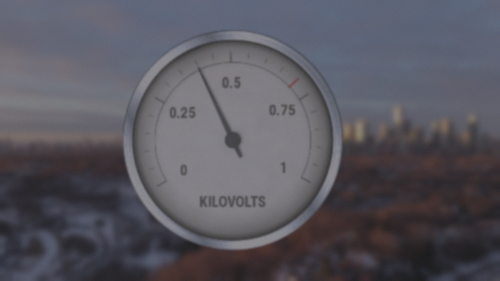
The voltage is 0.4 kV
